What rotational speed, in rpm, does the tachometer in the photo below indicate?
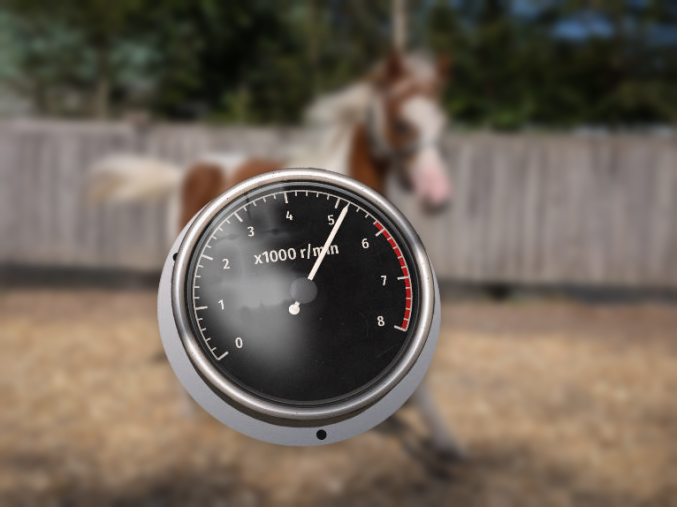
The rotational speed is 5200 rpm
